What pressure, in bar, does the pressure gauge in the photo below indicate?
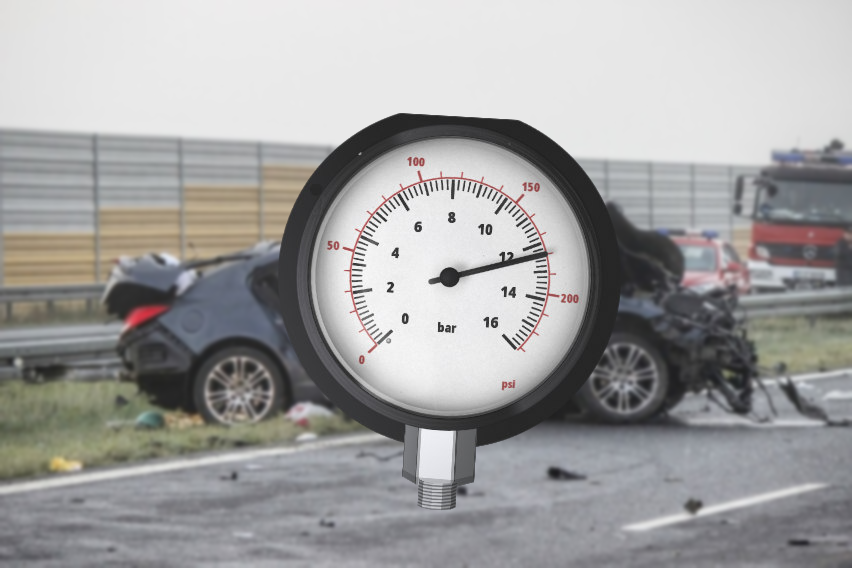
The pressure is 12.4 bar
